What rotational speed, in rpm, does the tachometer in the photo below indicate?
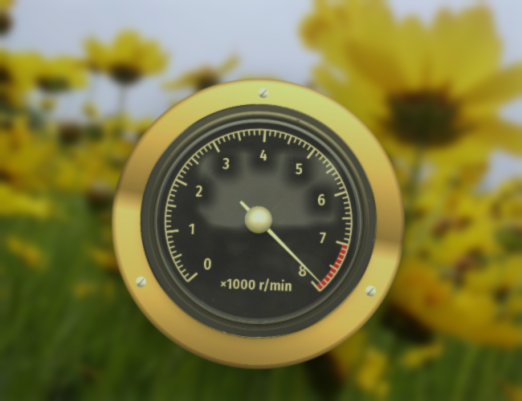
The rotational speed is 7900 rpm
